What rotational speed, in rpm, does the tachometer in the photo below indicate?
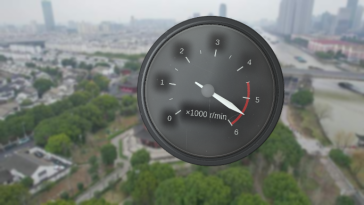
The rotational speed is 5500 rpm
